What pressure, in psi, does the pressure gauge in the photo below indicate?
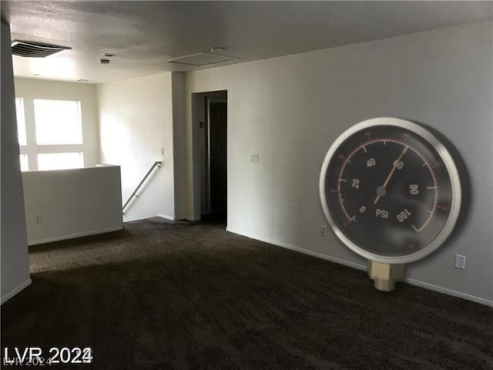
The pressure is 60 psi
